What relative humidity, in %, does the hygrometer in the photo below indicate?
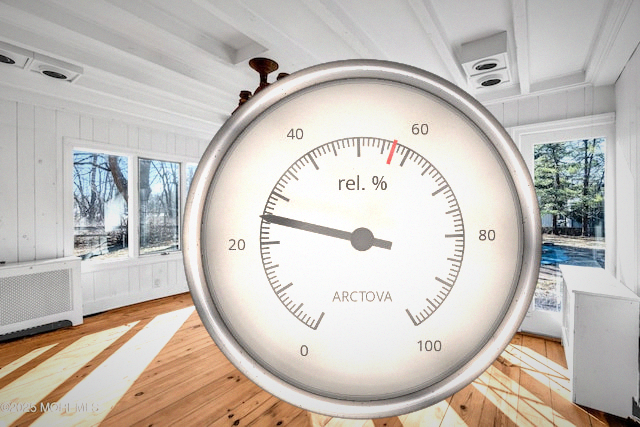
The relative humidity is 25 %
